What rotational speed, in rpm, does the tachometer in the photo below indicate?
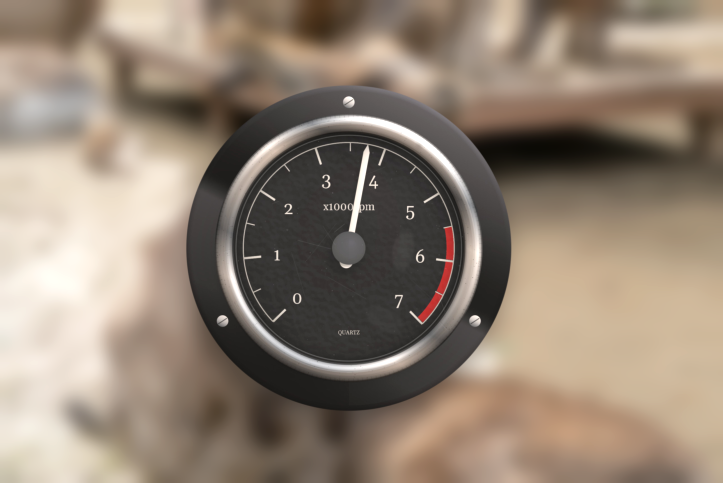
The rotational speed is 3750 rpm
